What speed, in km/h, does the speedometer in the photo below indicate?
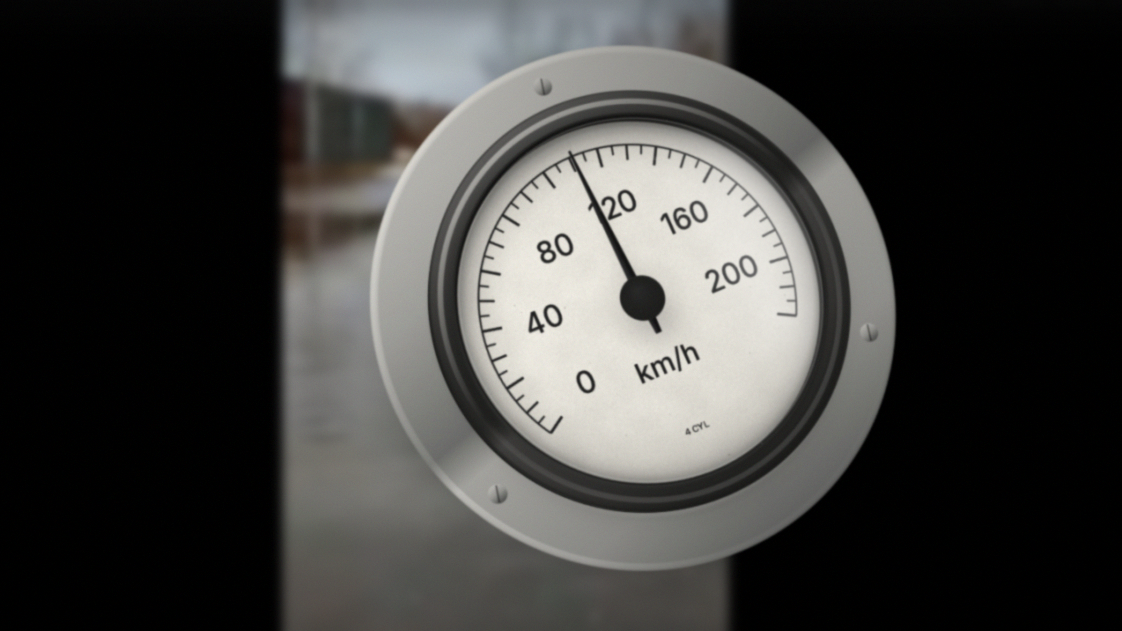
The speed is 110 km/h
